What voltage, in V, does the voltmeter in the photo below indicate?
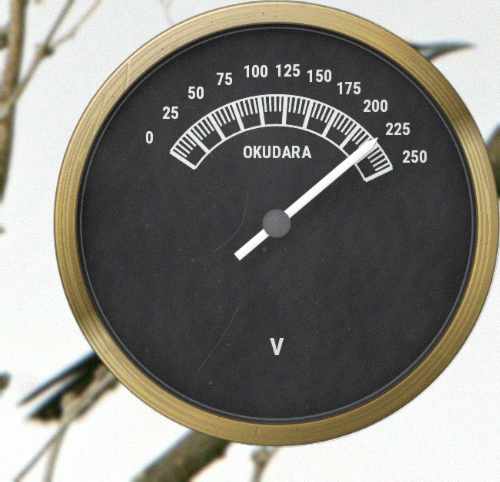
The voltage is 220 V
